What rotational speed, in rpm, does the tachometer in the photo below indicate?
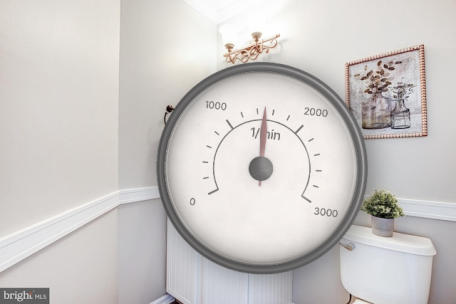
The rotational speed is 1500 rpm
